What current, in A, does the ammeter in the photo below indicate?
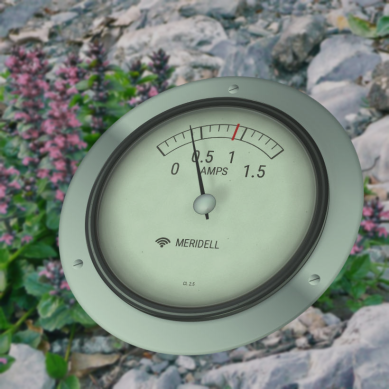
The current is 0.4 A
